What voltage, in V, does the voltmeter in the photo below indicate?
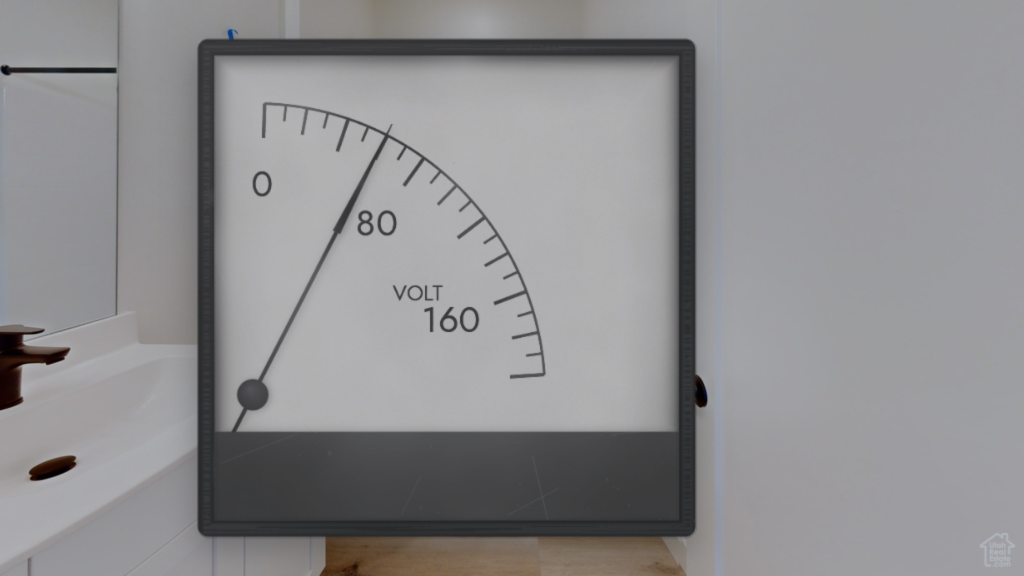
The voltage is 60 V
